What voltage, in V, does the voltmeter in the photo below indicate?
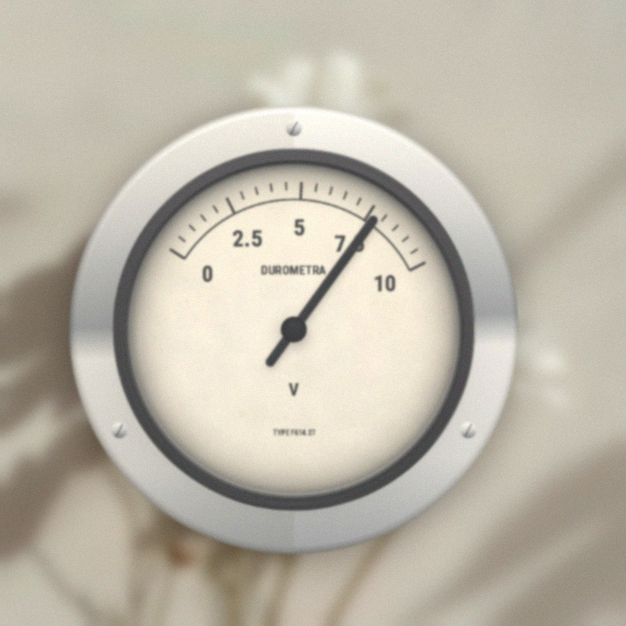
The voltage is 7.75 V
